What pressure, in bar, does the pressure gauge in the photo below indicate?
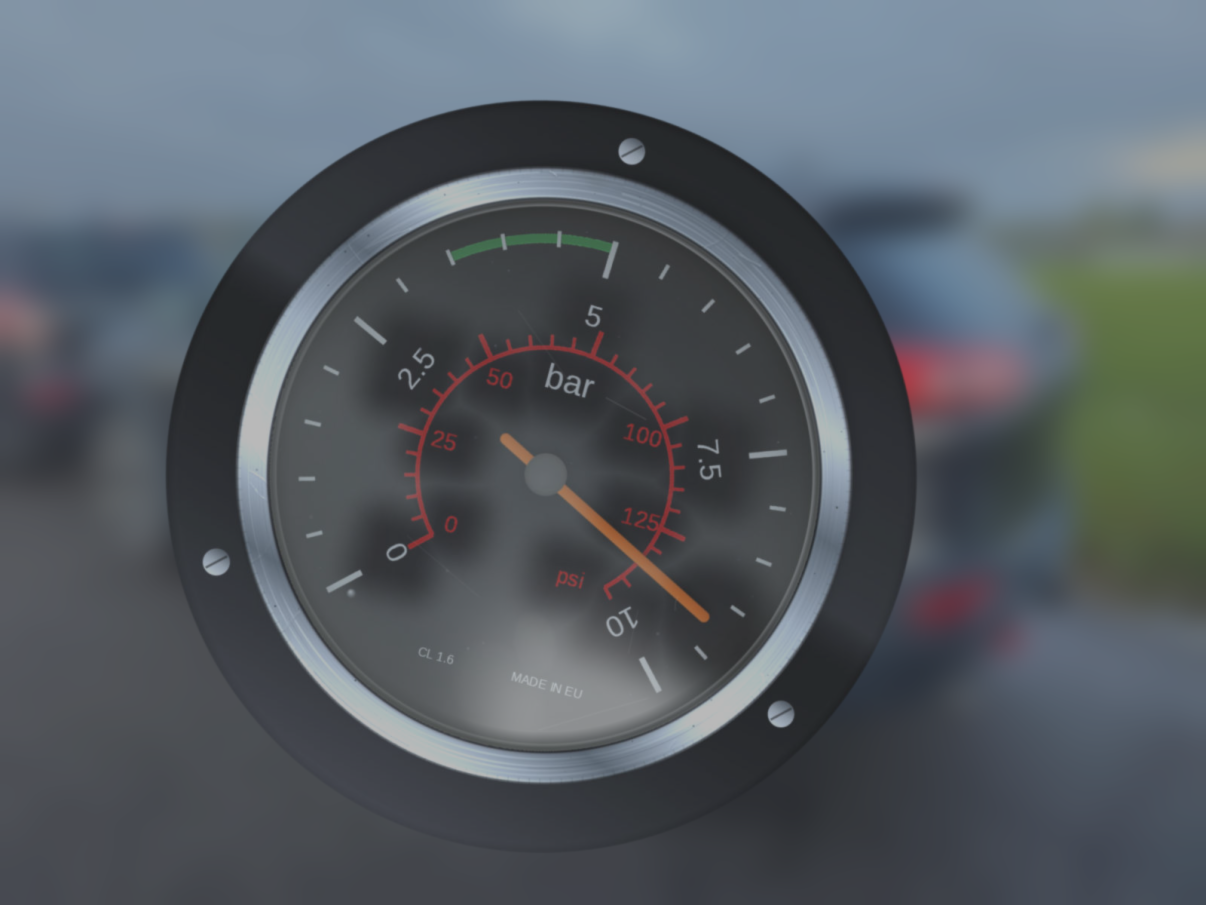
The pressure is 9.25 bar
